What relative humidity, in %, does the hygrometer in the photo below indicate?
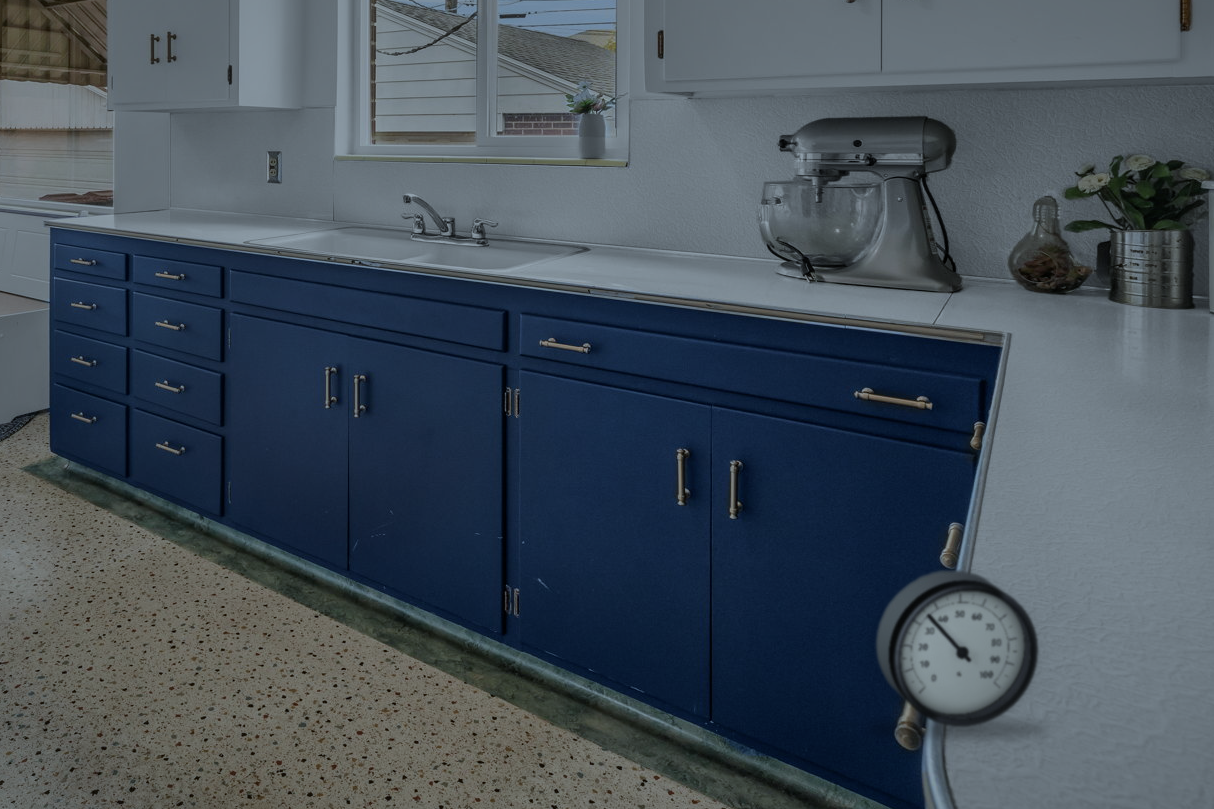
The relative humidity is 35 %
